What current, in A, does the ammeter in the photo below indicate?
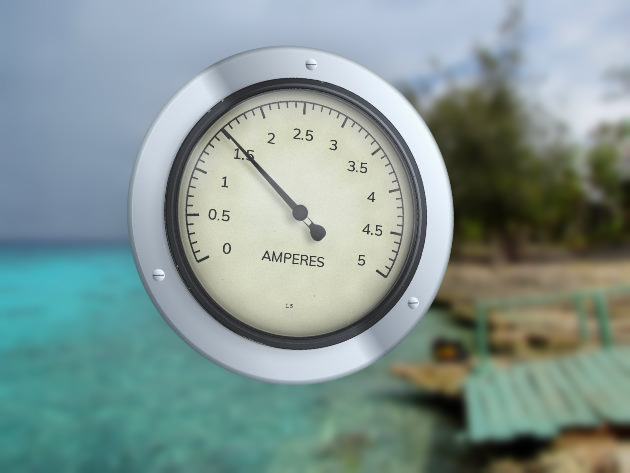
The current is 1.5 A
